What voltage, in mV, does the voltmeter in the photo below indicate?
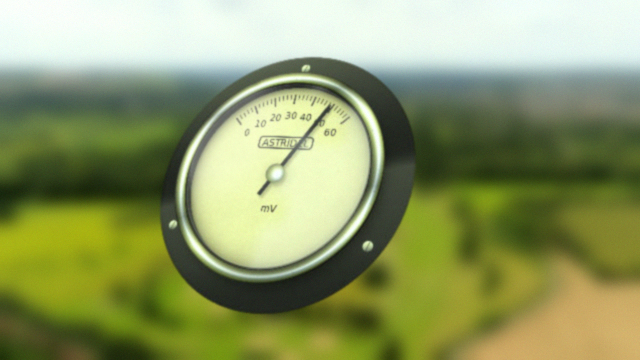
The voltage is 50 mV
